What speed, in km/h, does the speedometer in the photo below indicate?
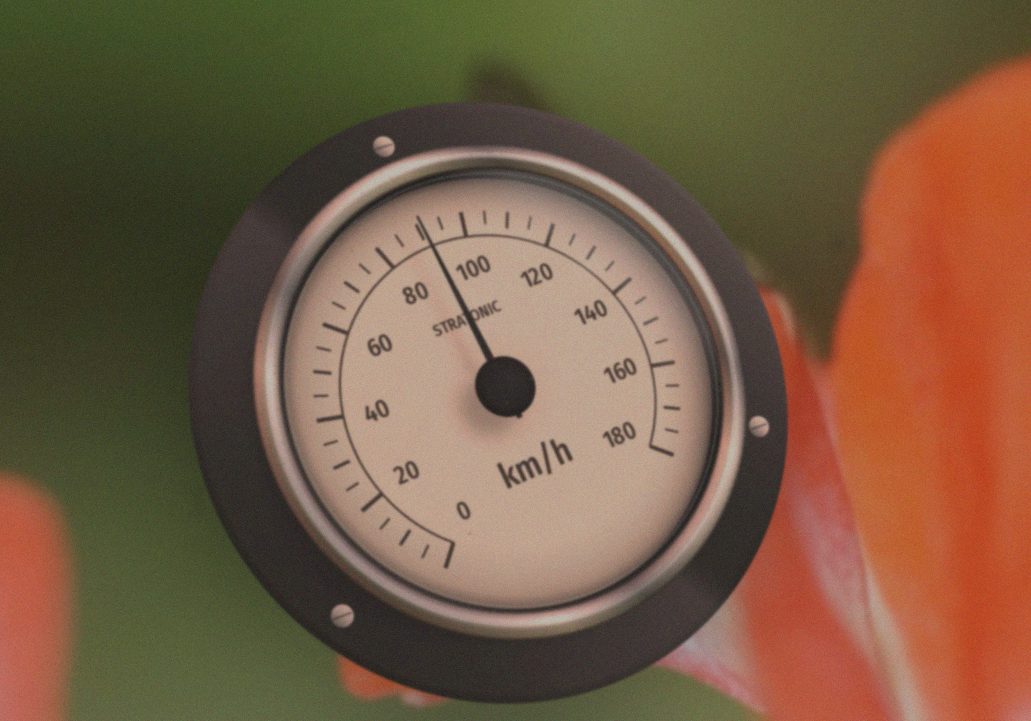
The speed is 90 km/h
